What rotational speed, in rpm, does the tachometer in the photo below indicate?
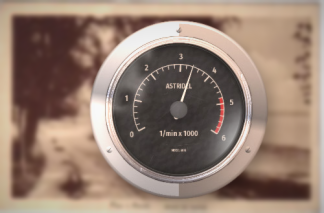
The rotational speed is 3400 rpm
